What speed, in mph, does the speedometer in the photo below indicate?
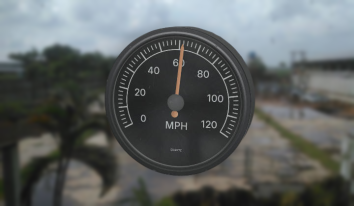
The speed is 62 mph
